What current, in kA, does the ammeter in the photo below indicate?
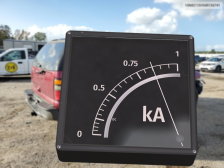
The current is 0.85 kA
